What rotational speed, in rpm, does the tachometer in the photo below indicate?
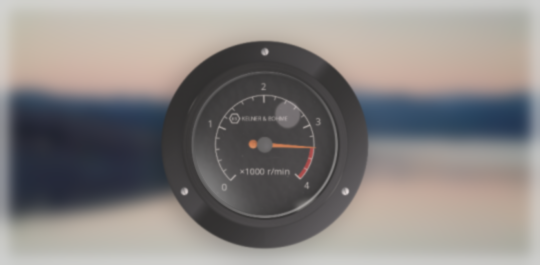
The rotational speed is 3400 rpm
